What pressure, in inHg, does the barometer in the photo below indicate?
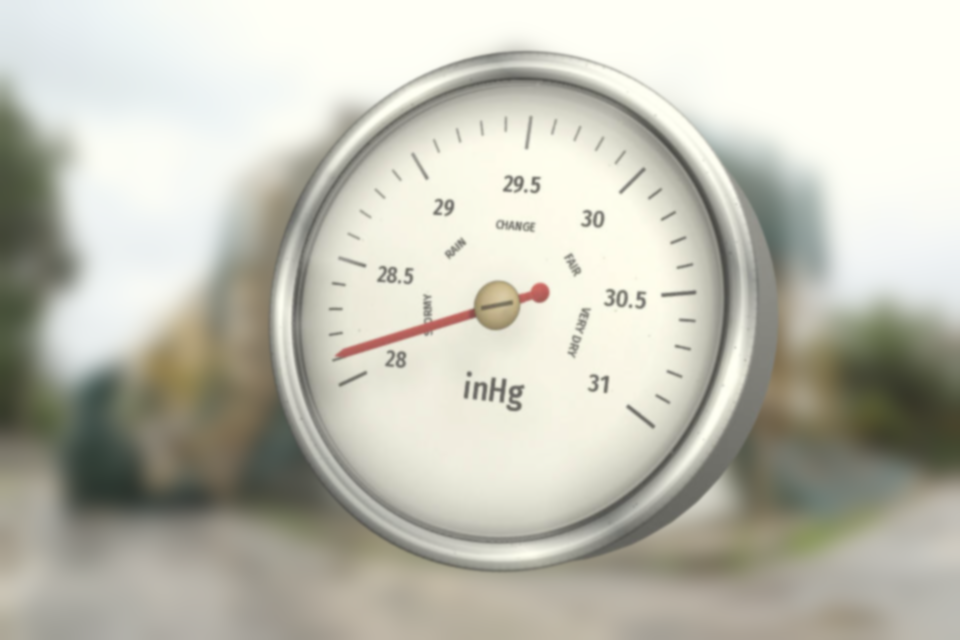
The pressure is 28.1 inHg
